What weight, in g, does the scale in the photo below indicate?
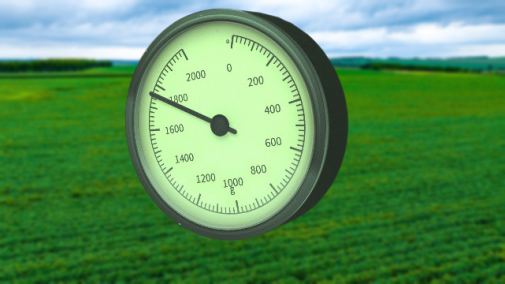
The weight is 1760 g
